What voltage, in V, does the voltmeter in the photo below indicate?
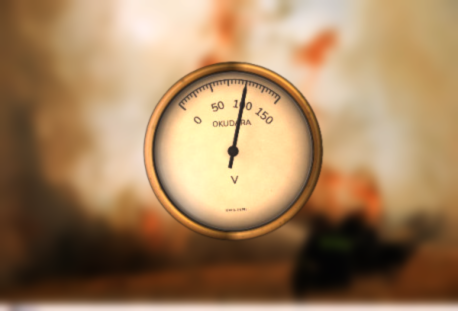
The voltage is 100 V
